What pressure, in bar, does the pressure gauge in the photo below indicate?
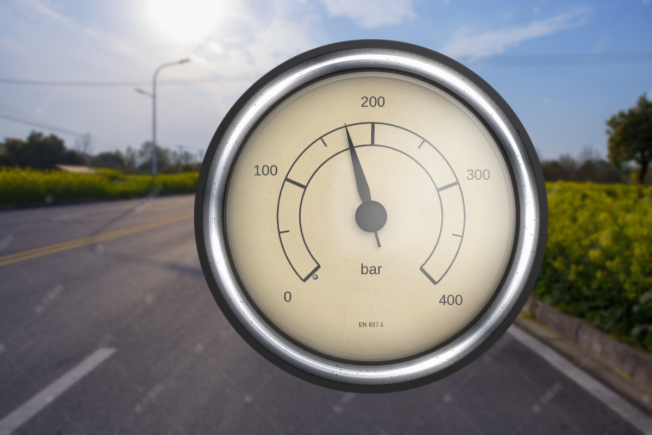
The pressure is 175 bar
